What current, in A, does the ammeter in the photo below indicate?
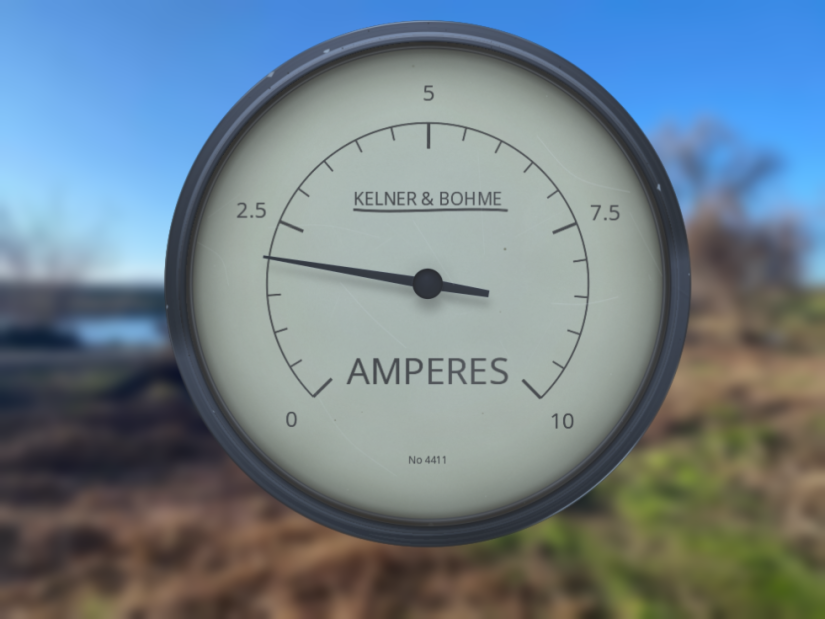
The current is 2 A
